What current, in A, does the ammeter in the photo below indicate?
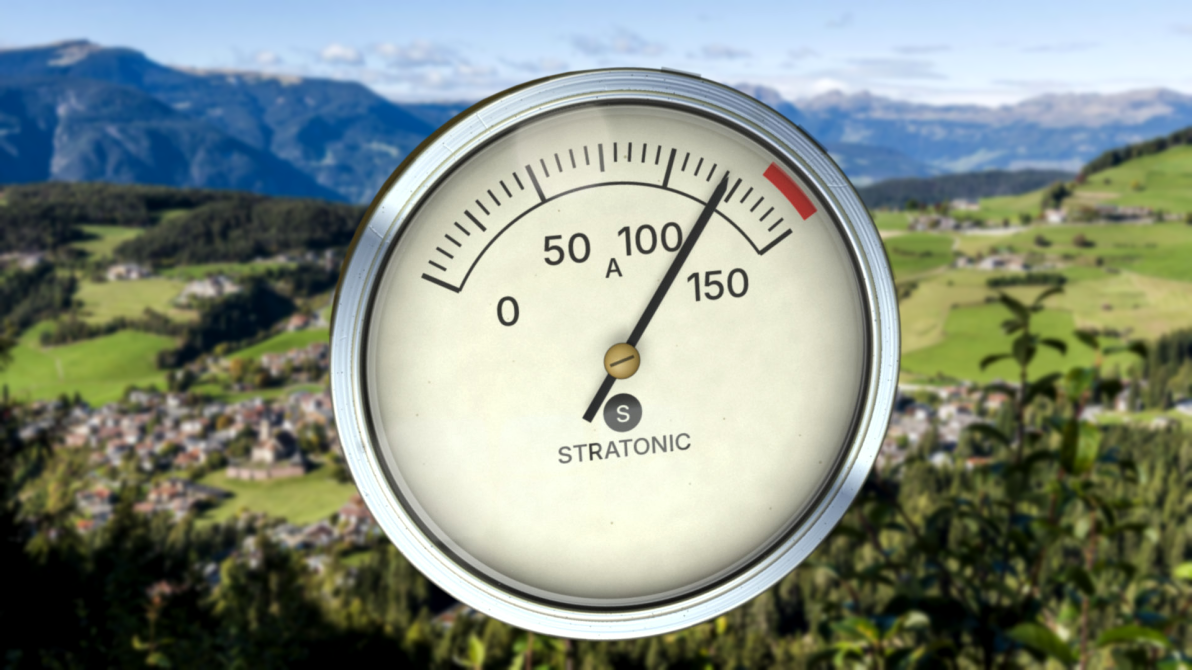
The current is 120 A
